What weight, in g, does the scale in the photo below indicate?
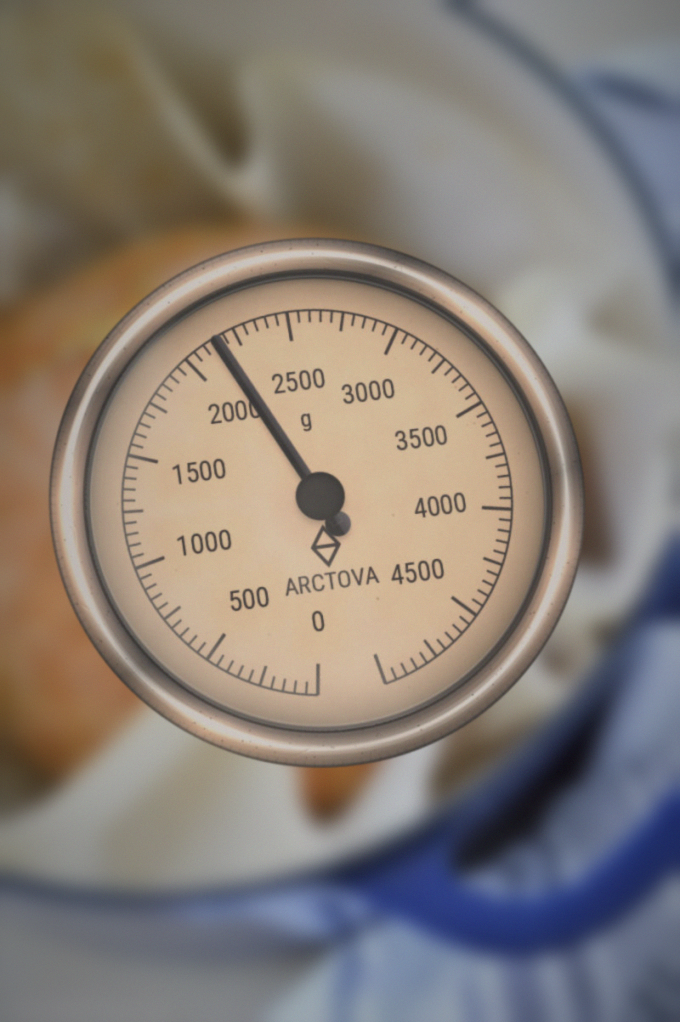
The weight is 2150 g
